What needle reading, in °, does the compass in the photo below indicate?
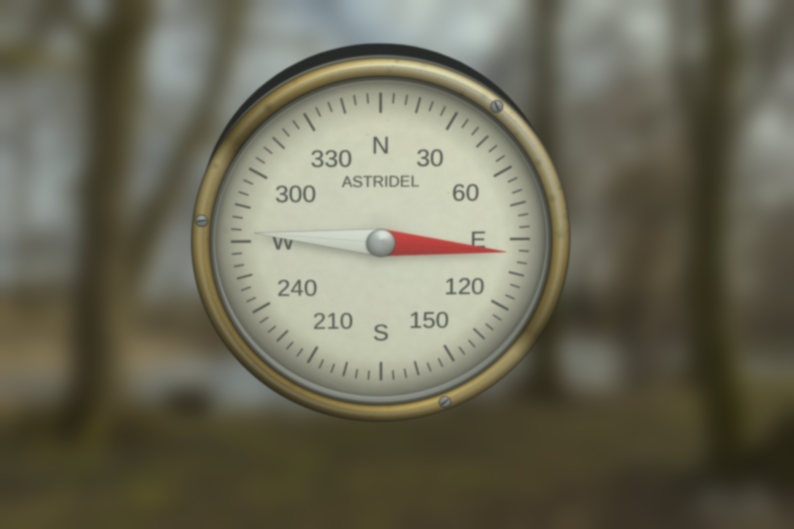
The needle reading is 95 °
